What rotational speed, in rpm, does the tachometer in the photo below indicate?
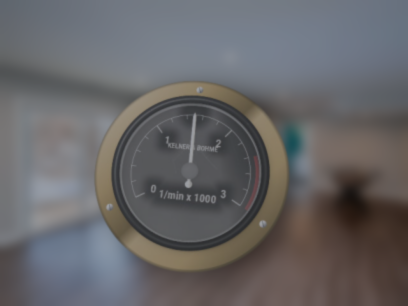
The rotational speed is 1500 rpm
